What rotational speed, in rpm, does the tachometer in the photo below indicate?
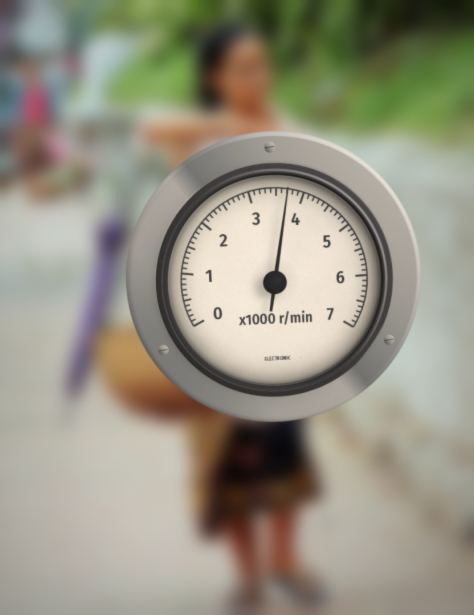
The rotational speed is 3700 rpm
